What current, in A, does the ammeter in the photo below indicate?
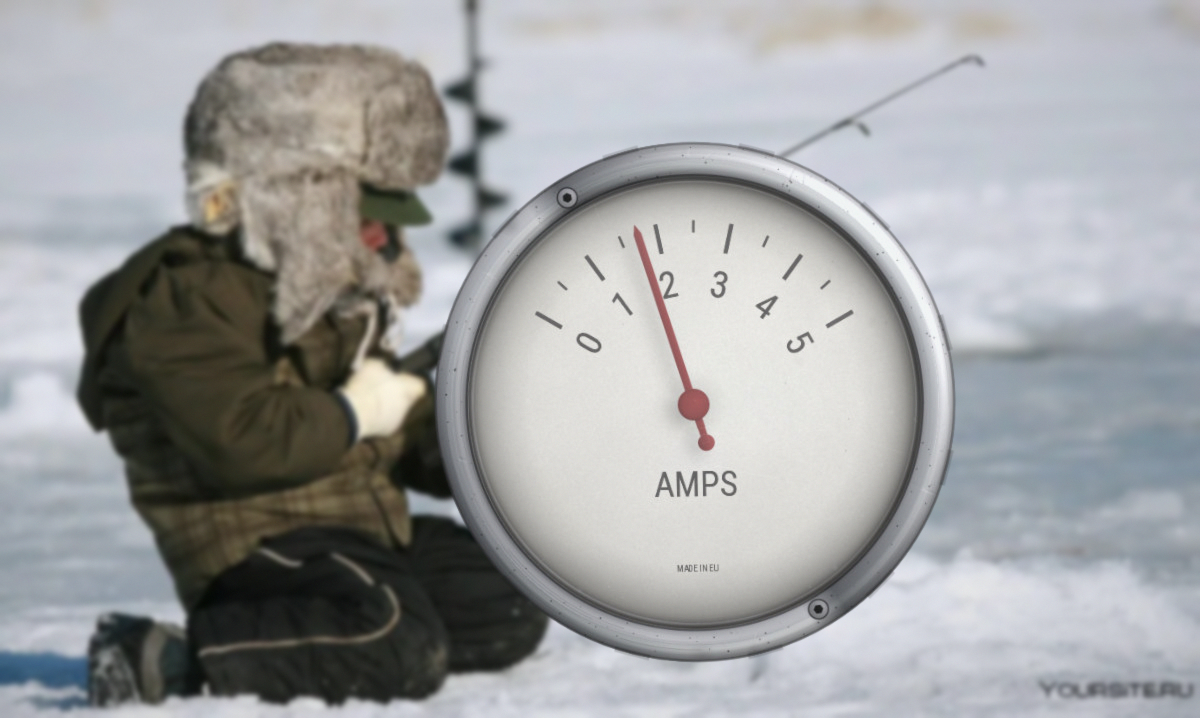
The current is 1.75 A
